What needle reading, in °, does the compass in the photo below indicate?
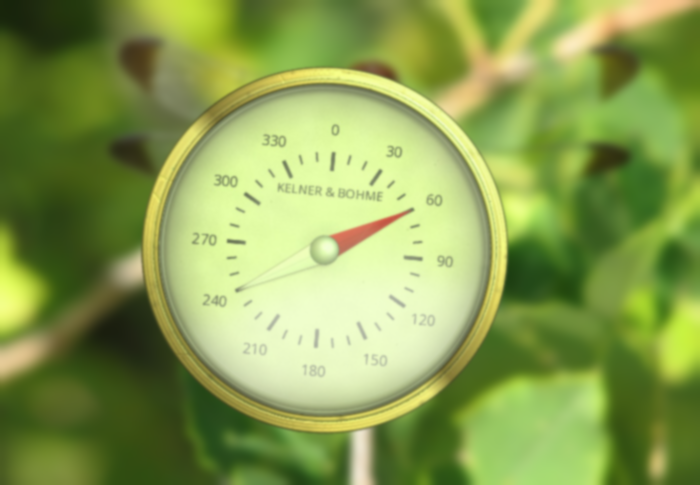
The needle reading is 60 °
